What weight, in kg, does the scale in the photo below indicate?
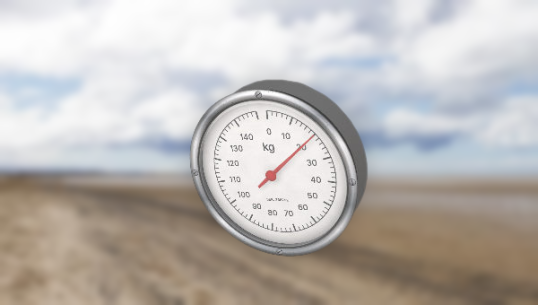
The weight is 20 kg
